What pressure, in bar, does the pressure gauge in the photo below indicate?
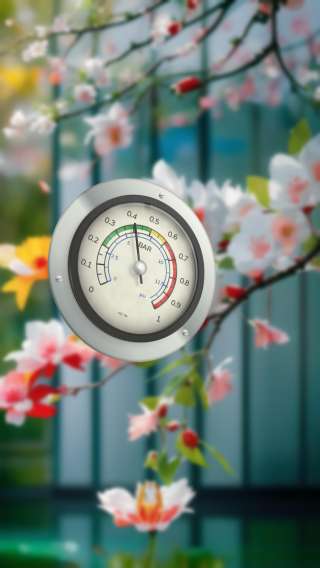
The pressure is 0.4 bar
